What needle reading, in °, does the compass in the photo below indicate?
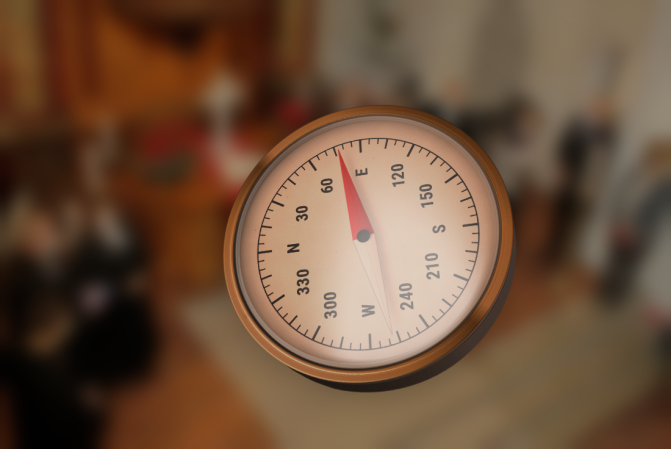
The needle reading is 77.5 °
